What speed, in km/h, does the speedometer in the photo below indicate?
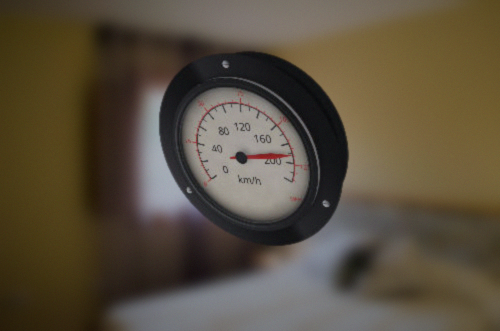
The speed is 190 km/h
